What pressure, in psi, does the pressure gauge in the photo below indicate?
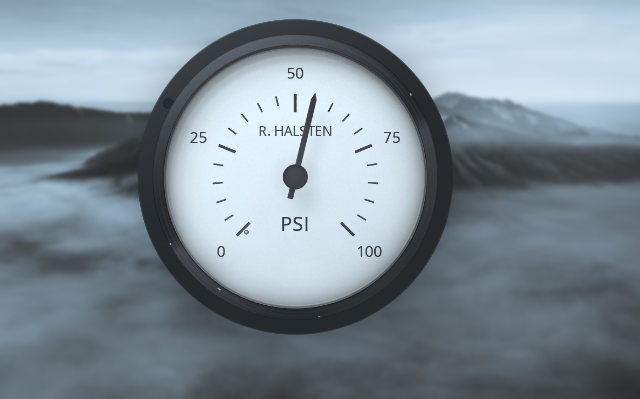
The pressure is 55 psi
